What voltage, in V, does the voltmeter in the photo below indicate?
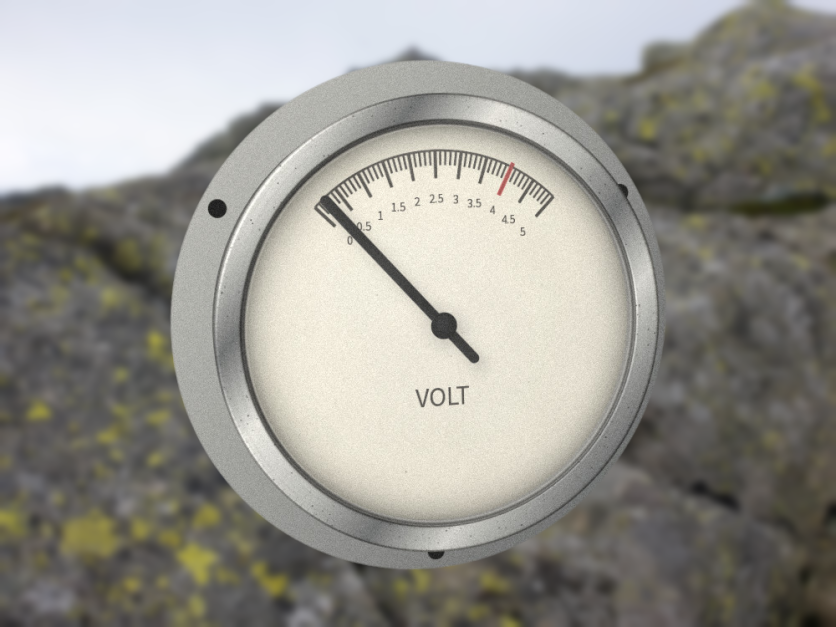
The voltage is 0.2 V
